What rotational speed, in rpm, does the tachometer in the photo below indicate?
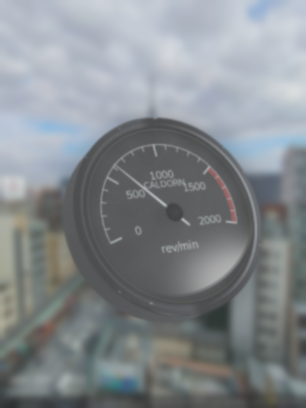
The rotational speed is 600 rpm
